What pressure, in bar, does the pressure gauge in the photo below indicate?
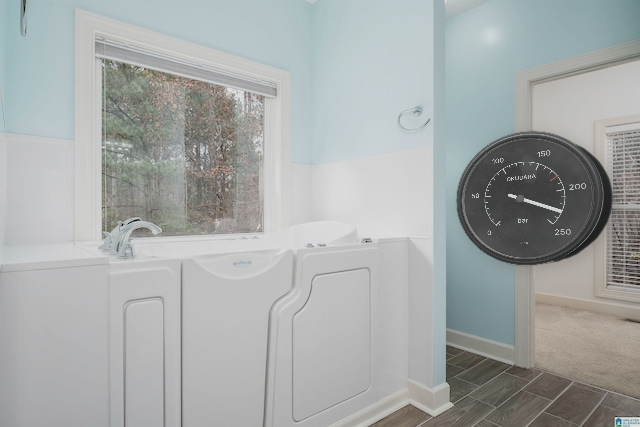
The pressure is 230 bar
